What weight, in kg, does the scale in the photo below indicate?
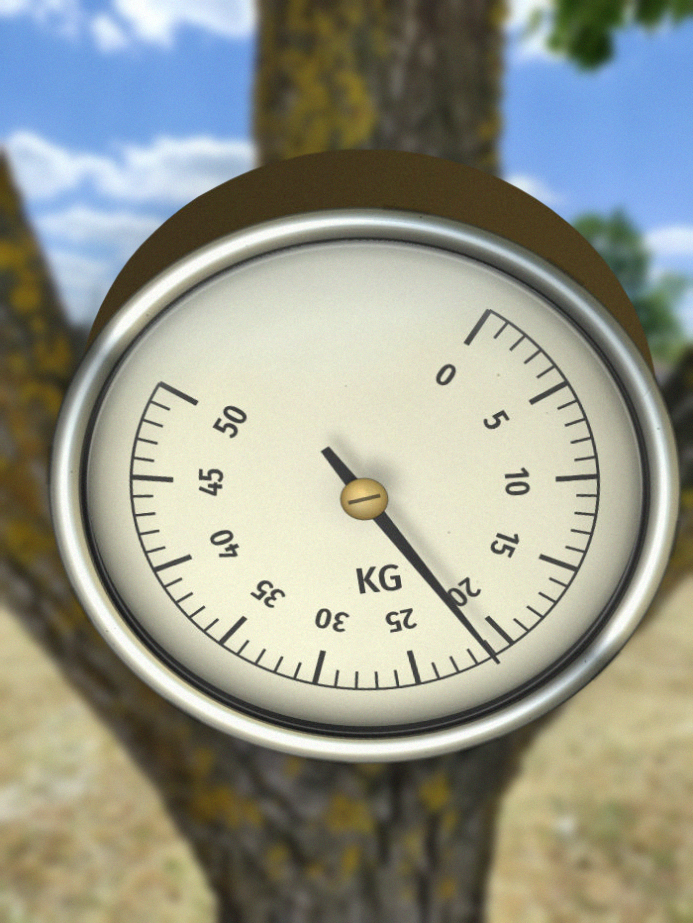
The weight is 21 kg
